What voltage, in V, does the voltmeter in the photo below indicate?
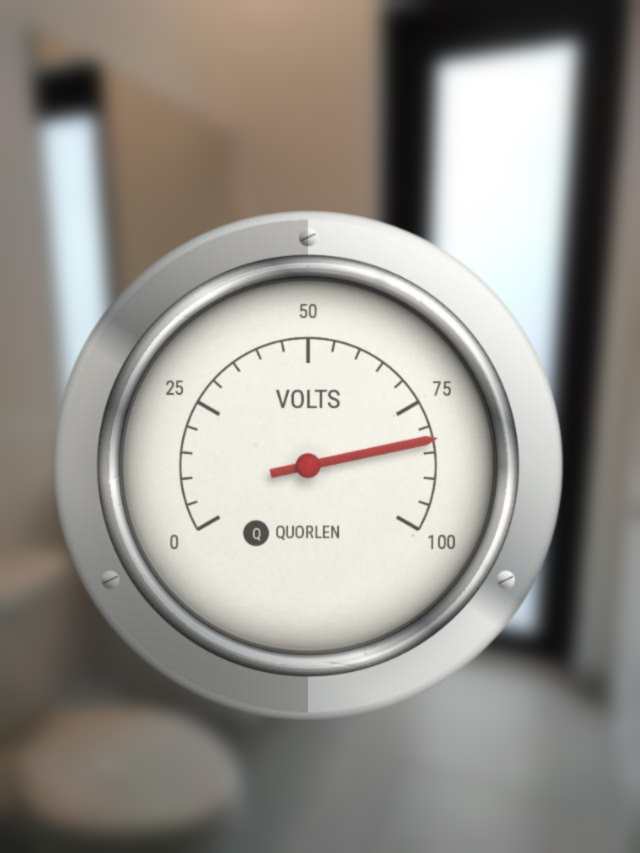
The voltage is 82.5 V
